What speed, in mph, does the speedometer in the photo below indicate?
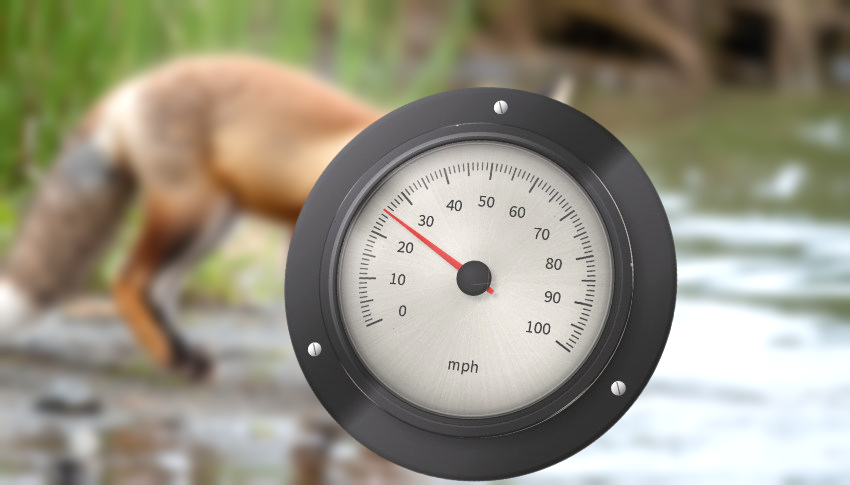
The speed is 25 mph
